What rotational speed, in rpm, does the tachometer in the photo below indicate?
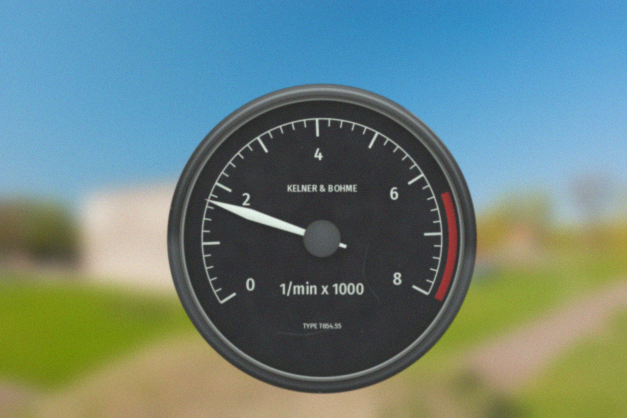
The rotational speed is 1700 rpm
